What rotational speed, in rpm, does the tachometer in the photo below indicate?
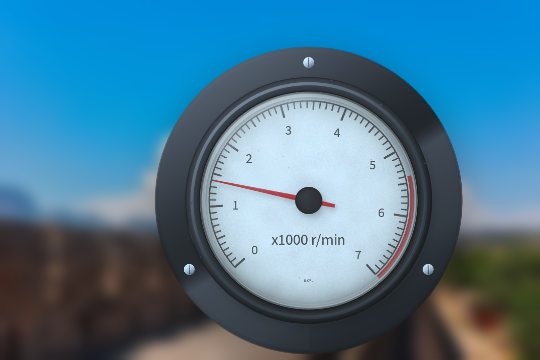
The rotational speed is 1400 rpm
